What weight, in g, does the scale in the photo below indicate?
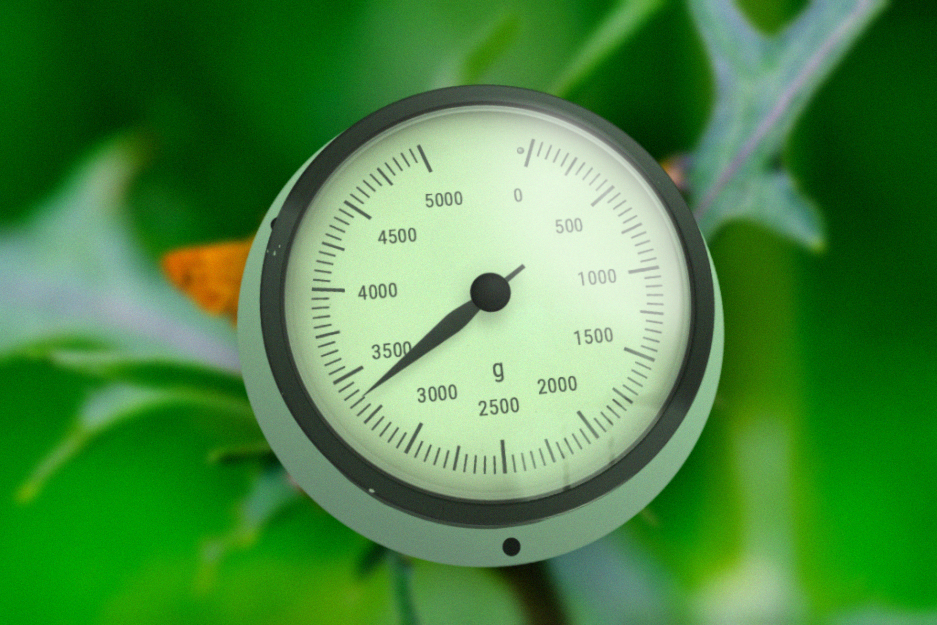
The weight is 3350 g
